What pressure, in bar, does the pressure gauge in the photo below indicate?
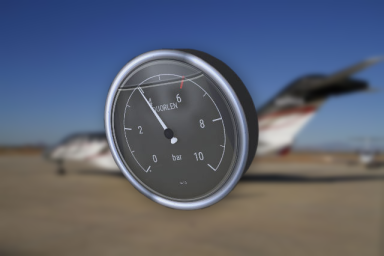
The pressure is 4 bar
